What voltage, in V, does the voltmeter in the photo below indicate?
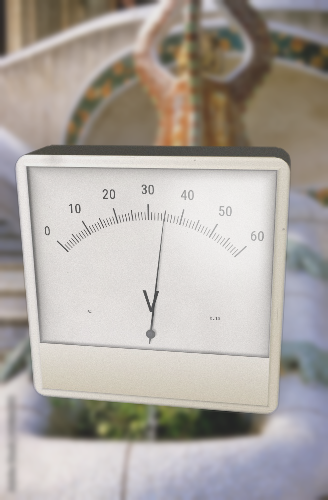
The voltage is 35 V
